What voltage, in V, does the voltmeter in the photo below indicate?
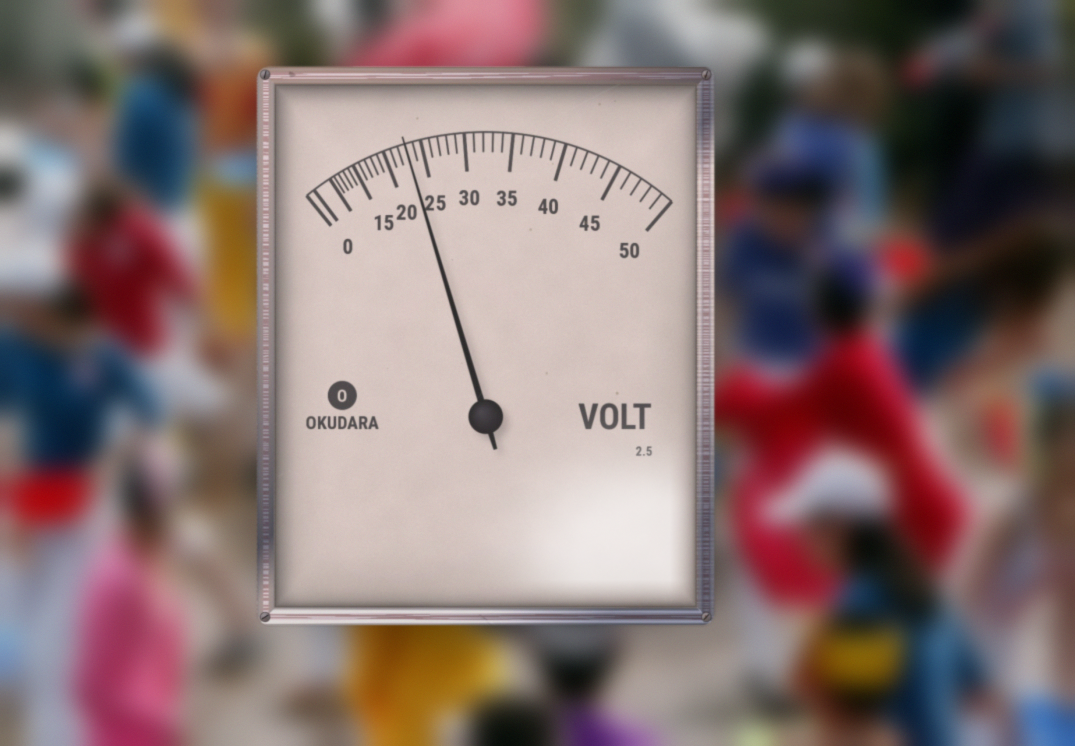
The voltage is 23 V
